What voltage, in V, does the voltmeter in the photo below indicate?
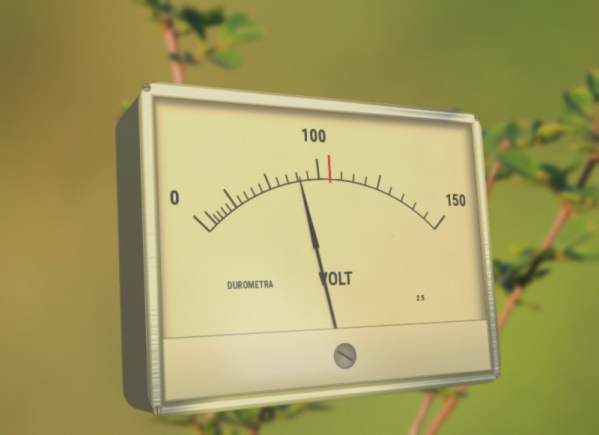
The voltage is 90 V
